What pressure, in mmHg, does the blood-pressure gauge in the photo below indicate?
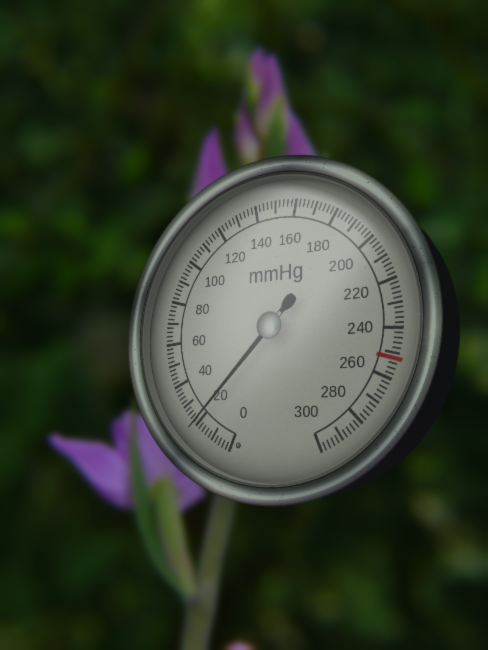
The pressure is 20 mmHg
